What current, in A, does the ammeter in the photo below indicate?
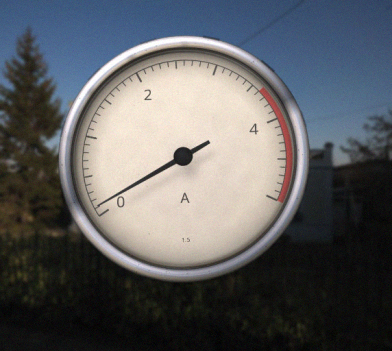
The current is 0.1 A
